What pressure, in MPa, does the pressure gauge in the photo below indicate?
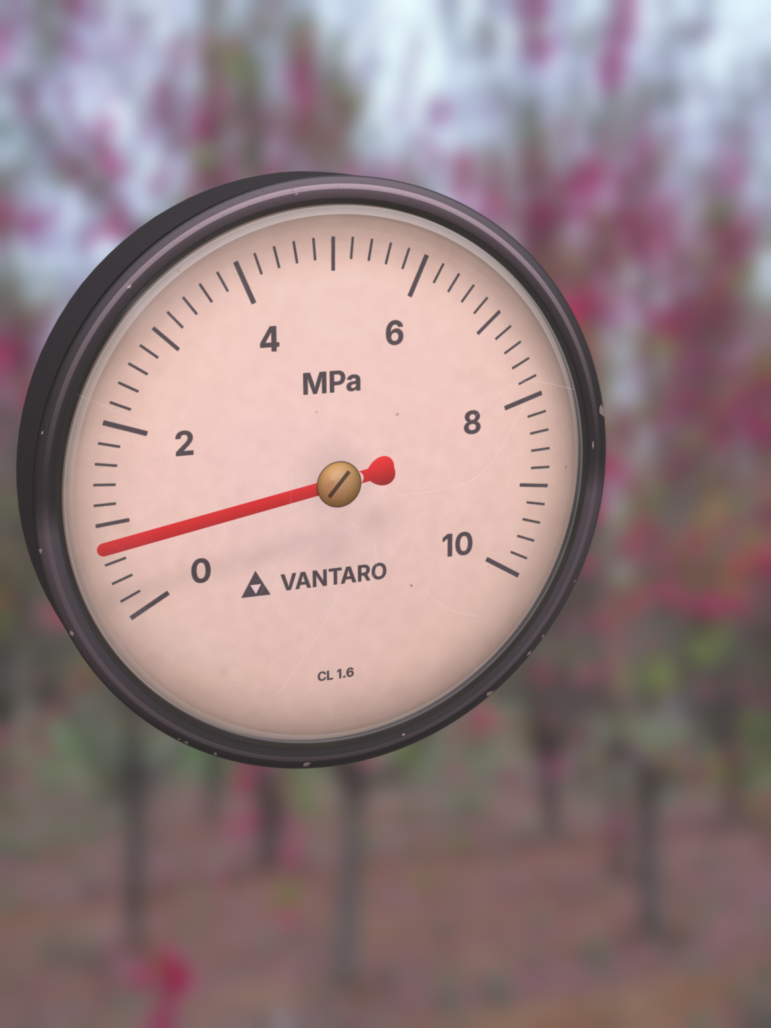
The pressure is 0.8 MPa
